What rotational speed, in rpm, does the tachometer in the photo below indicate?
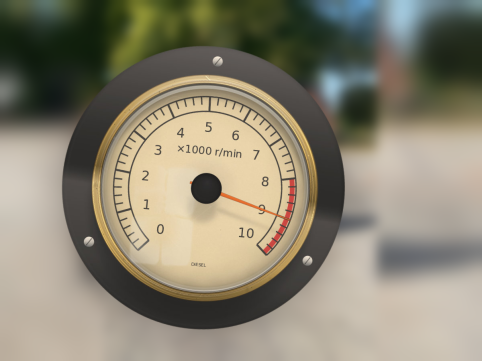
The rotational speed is 9000 rpm
